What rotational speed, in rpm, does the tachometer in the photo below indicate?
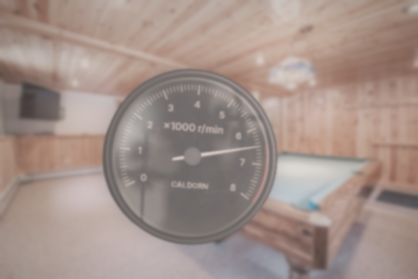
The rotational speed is 6500 rpm
